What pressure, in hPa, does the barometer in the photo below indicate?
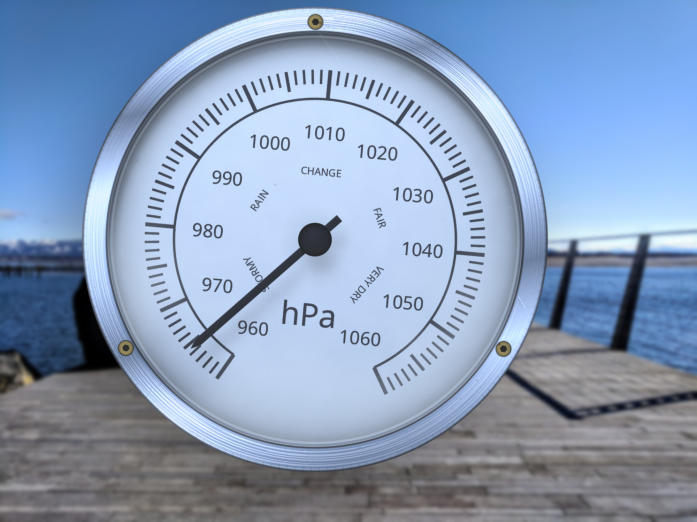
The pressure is 964.5 hPa
